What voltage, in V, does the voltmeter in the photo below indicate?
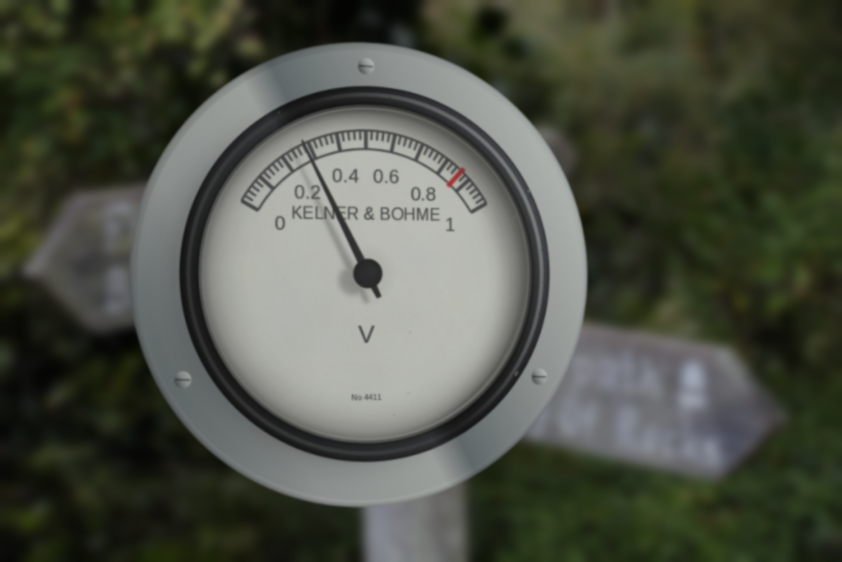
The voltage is 0.28 V
